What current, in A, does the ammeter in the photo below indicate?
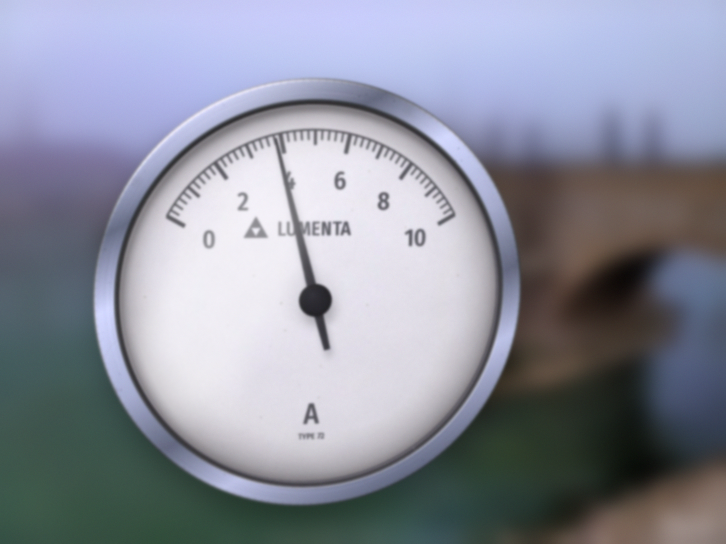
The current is 3.8 A
